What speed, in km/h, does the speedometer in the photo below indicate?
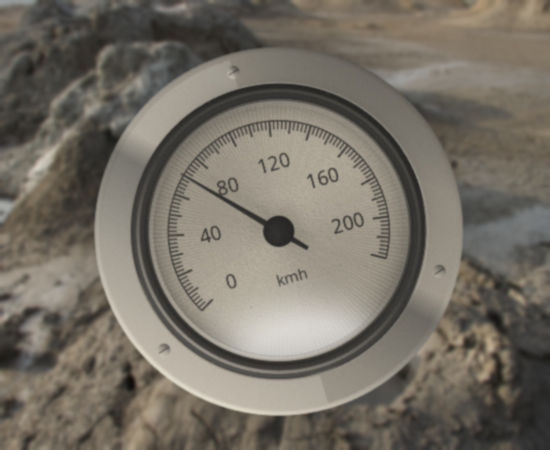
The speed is 70 km/h
